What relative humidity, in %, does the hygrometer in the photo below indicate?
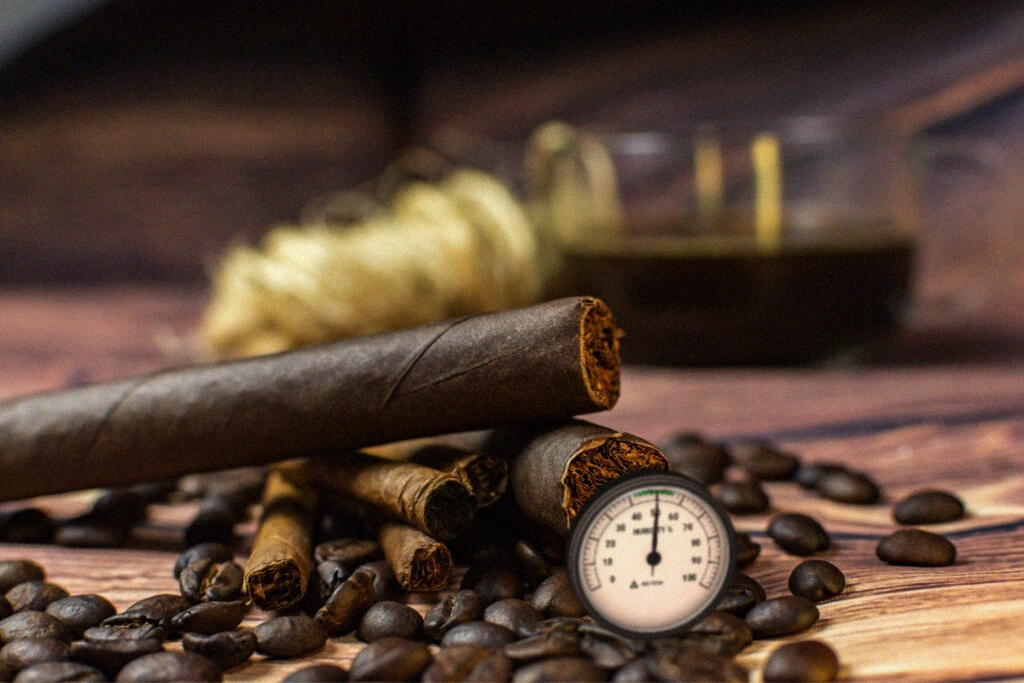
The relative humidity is 50 %
